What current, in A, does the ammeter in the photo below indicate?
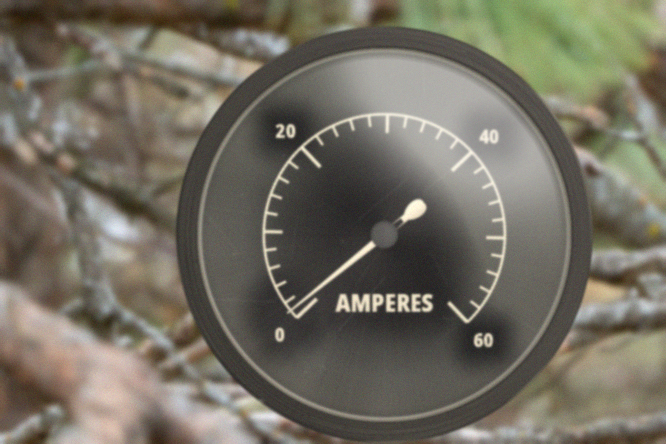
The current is 1 A
